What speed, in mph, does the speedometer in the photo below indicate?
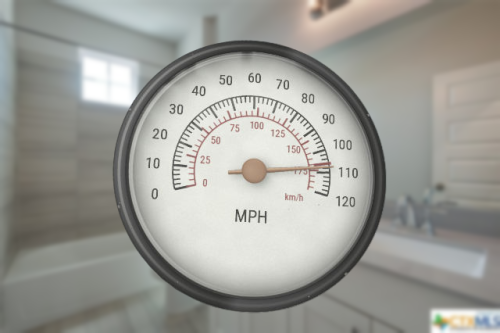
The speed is 108 mph
